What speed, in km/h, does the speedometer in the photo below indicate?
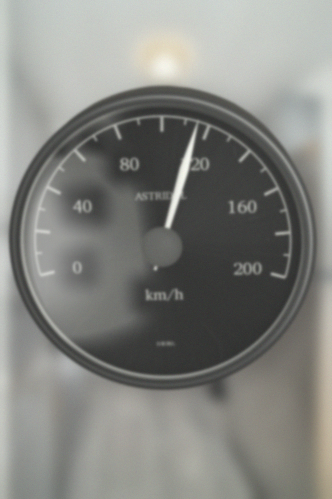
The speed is 115 km/h
